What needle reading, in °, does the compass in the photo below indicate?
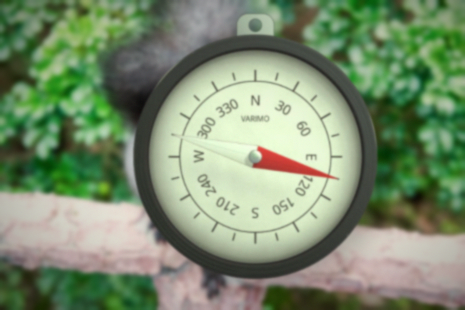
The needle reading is 105 °
